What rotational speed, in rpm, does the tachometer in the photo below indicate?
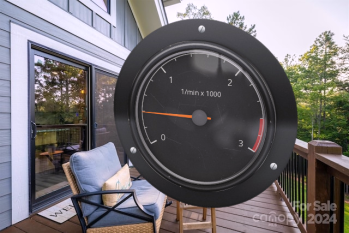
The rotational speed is 400 rpm
